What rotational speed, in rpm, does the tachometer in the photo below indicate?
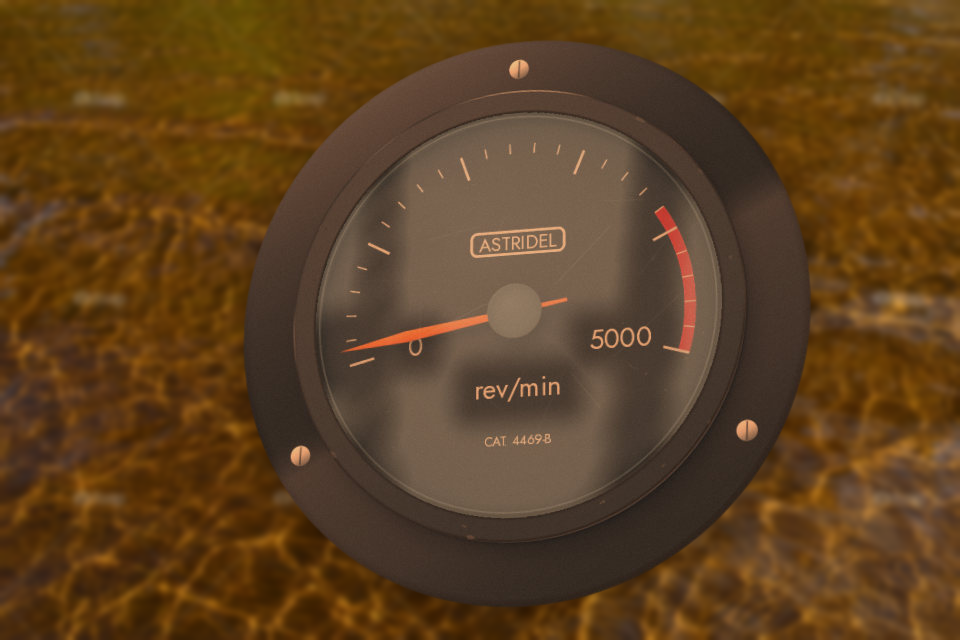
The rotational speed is 100 rpm
